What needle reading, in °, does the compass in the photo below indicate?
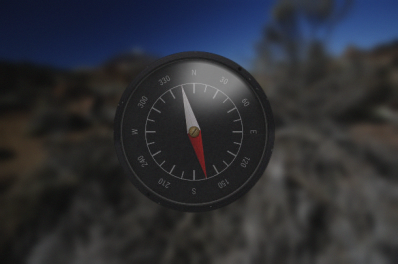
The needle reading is 165 °
